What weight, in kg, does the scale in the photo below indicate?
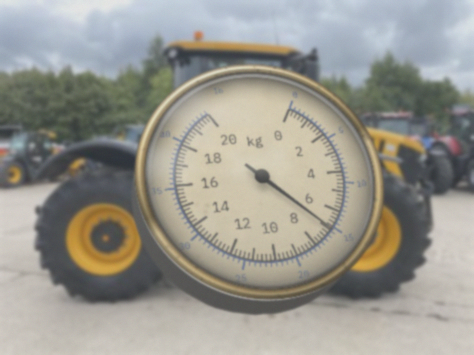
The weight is 7 kg
